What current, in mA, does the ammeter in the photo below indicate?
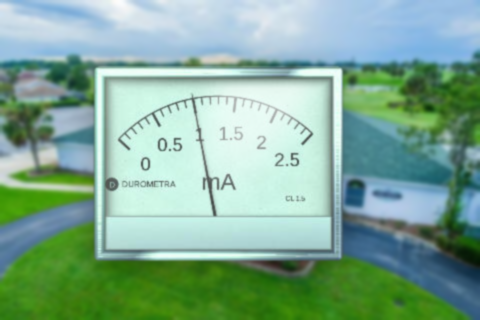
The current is 1 mA
